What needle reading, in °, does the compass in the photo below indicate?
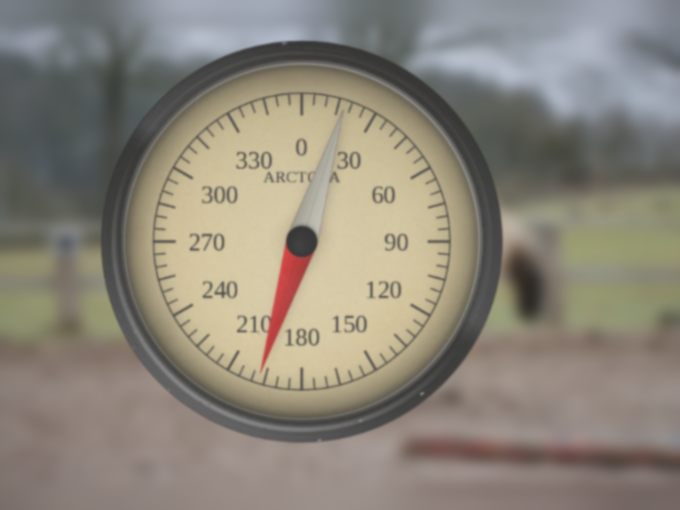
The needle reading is 197.5 °
